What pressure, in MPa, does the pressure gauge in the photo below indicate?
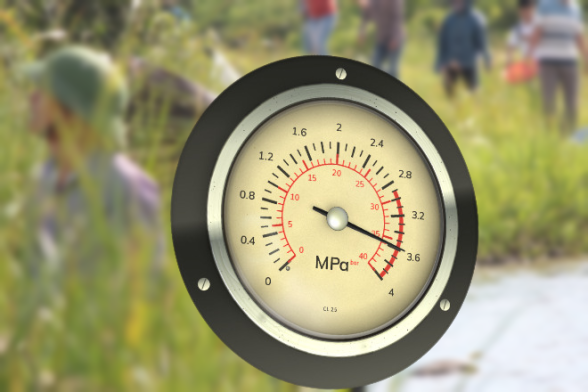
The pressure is 3.6 MPa
